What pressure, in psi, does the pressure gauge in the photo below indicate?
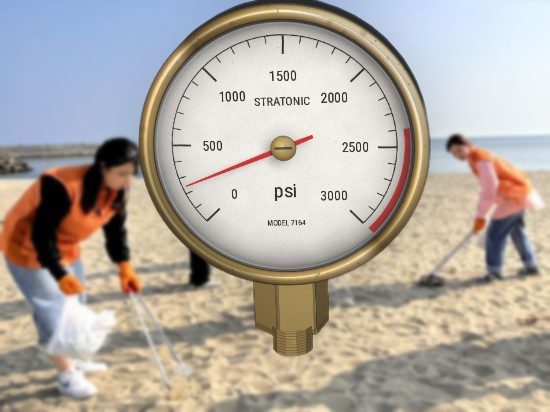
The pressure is 250 psi
